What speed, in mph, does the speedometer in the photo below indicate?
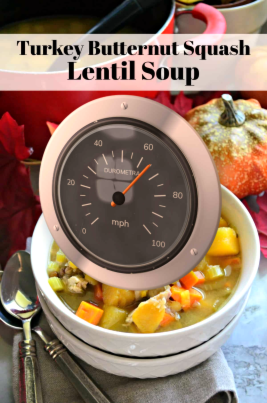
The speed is 65 mph
